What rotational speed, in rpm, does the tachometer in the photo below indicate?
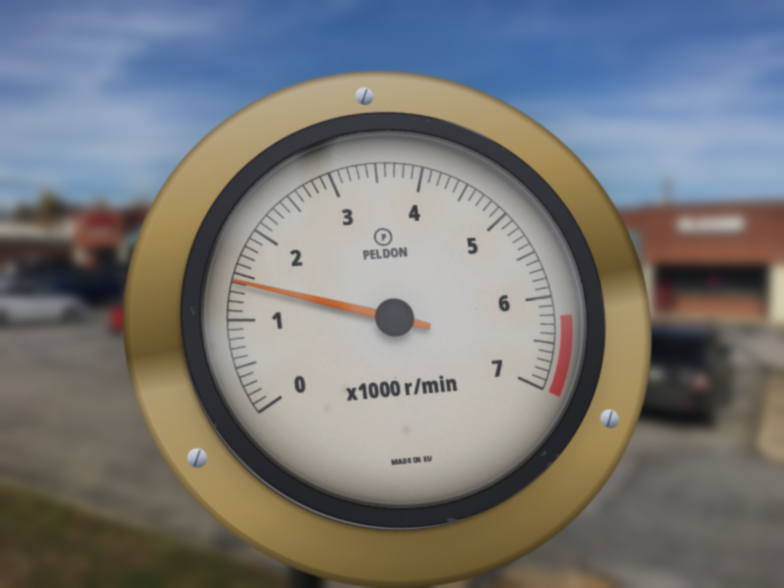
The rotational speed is 1400 rpm
